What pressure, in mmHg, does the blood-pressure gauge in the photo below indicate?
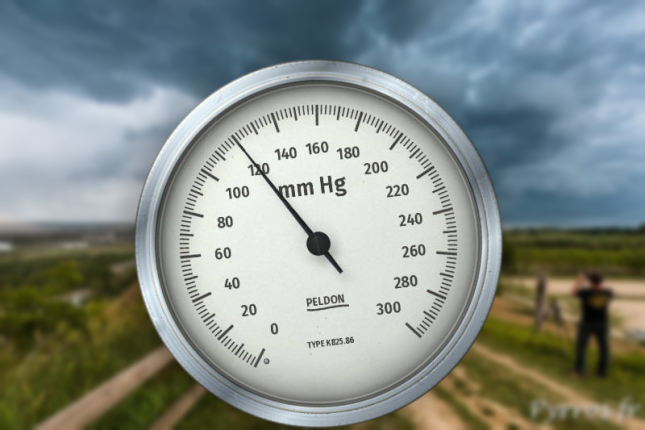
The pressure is 120 mmHg
